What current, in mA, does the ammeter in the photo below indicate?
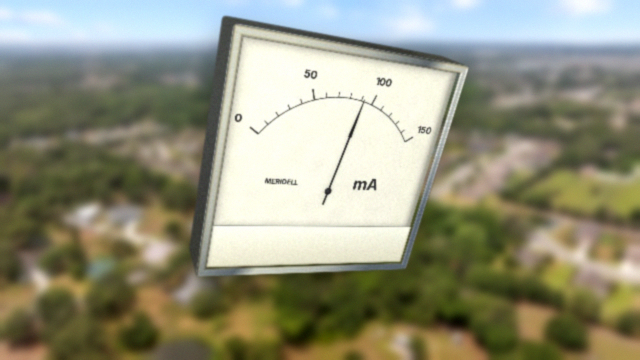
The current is 90 mA
